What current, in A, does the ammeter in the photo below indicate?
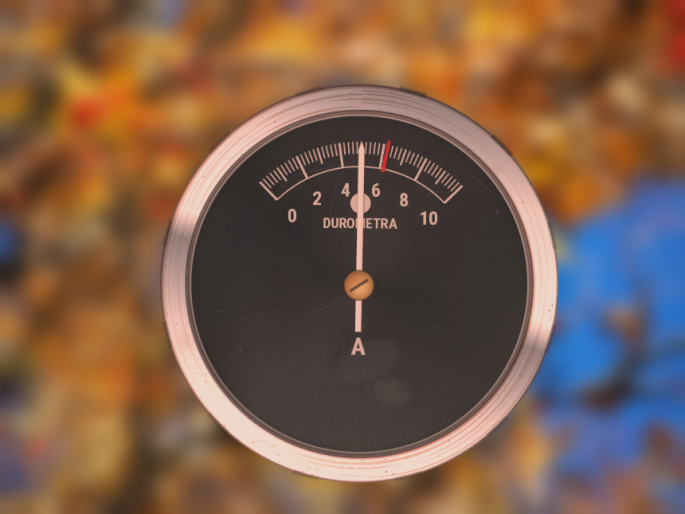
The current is 5 A
